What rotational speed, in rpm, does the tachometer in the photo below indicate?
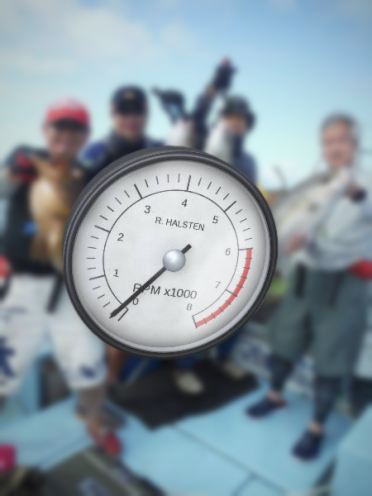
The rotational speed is 200 rpm
